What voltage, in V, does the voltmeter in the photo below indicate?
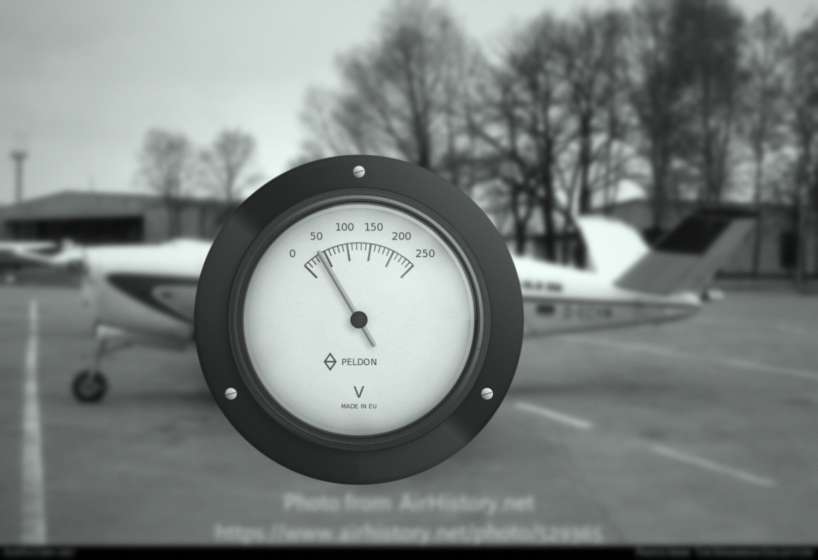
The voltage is 40 V
